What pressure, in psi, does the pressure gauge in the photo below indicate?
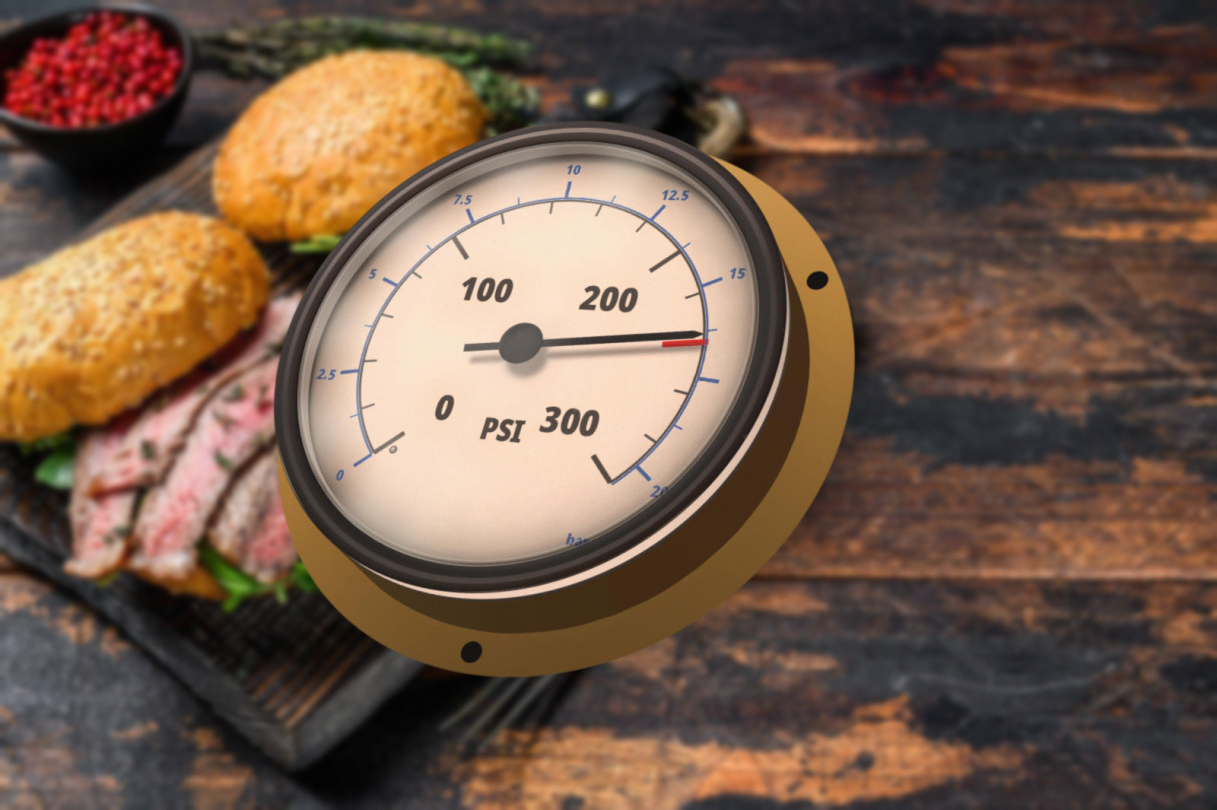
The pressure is 240 psi
